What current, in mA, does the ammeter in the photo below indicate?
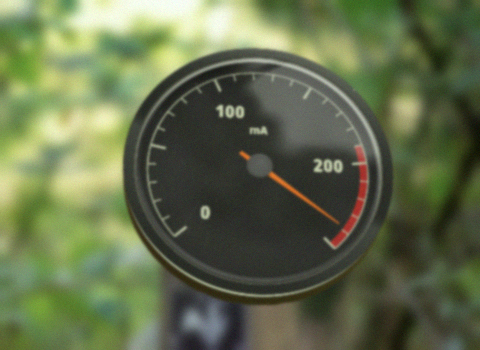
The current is 240 mA
